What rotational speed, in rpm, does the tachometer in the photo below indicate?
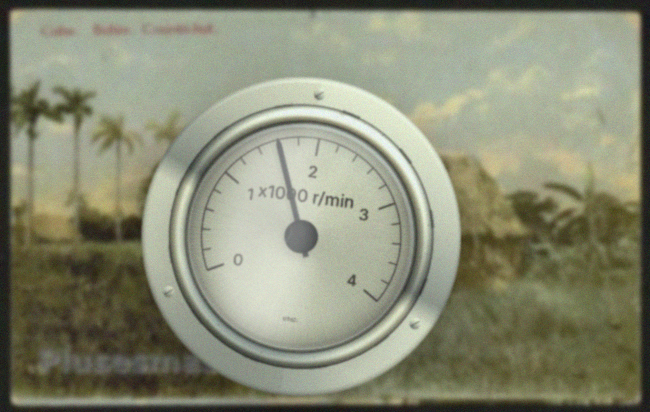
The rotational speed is 1600 rpm
